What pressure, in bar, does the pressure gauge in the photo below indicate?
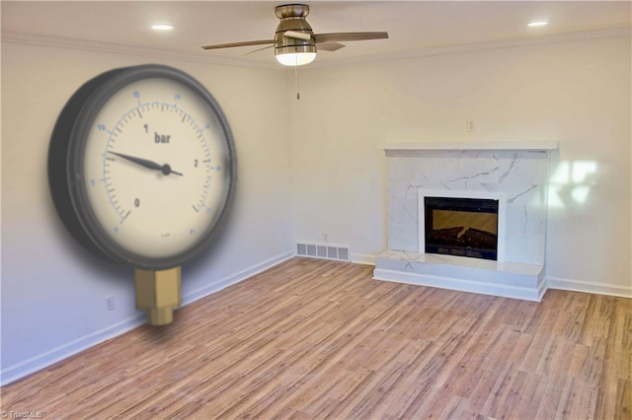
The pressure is 0.55 bar
